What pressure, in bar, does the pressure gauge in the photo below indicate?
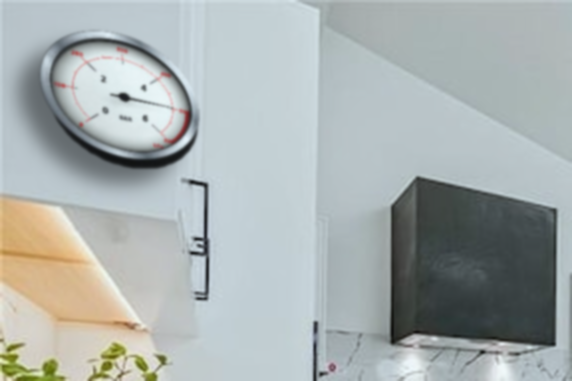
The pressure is 5 bar
